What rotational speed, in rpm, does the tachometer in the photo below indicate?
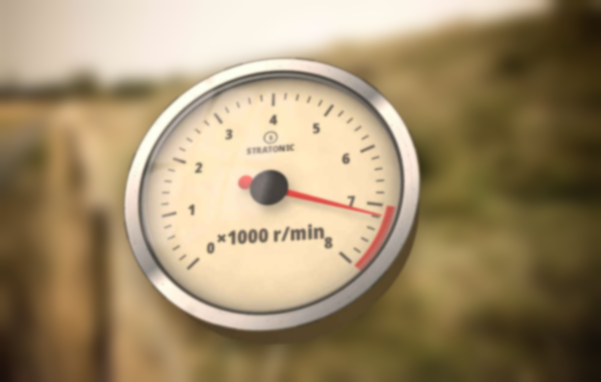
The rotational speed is 7200 rpm
